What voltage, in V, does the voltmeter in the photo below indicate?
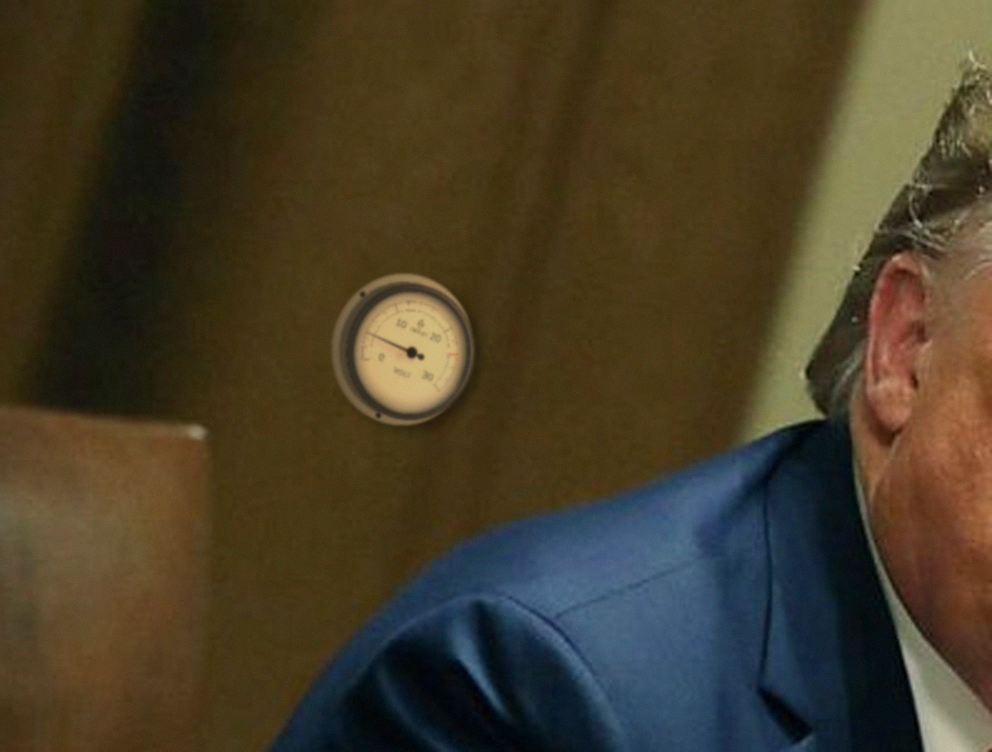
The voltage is 4 V
